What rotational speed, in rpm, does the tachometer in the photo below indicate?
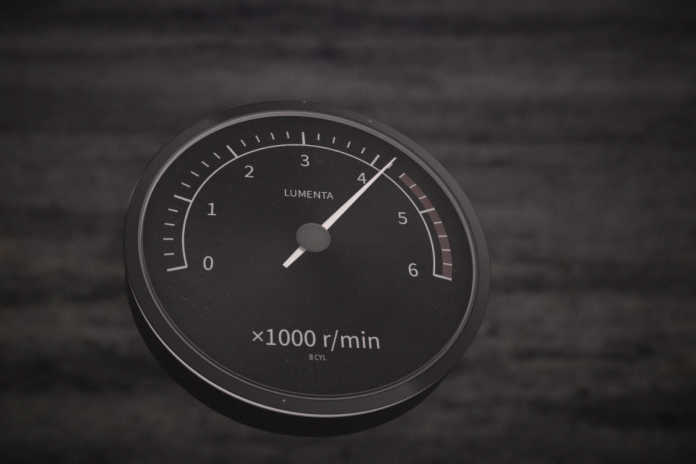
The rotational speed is 4200 rpm
